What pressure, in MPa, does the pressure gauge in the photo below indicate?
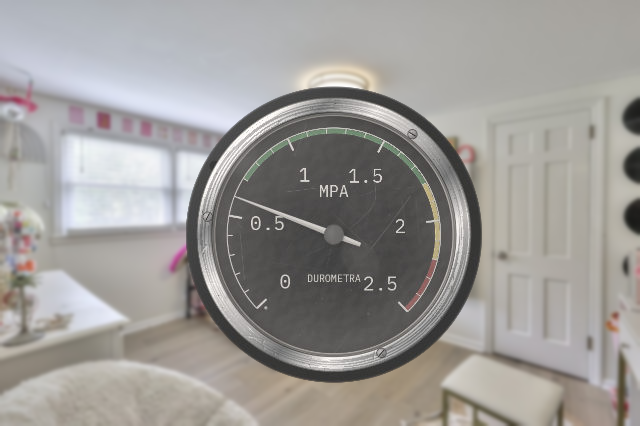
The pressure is 0.6 MPa
